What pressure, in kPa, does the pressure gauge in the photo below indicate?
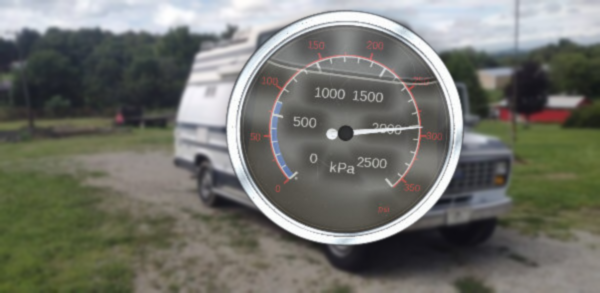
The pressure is 2000 kPa
